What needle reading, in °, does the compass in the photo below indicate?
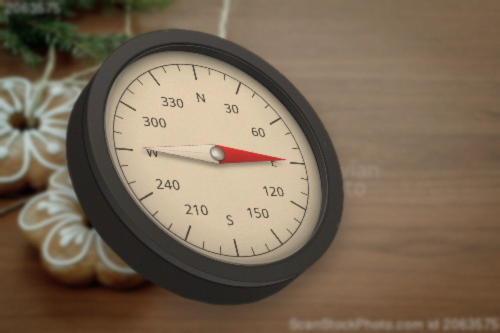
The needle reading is 90 °
